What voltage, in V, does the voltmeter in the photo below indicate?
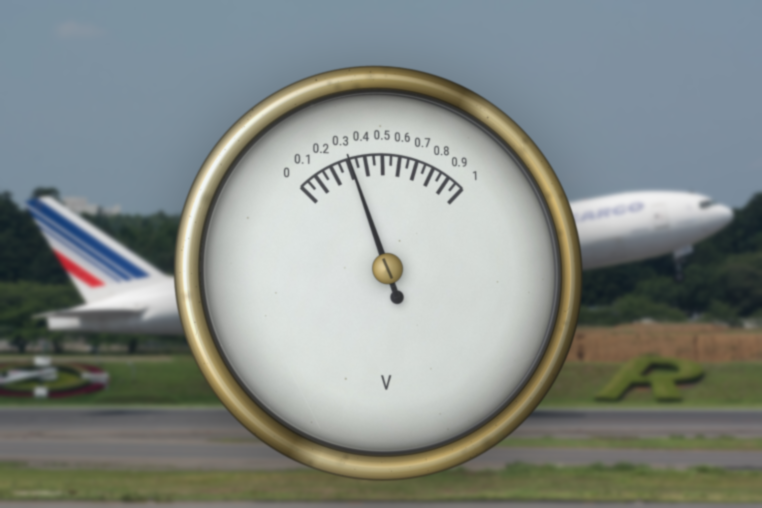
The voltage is 0.3 V
